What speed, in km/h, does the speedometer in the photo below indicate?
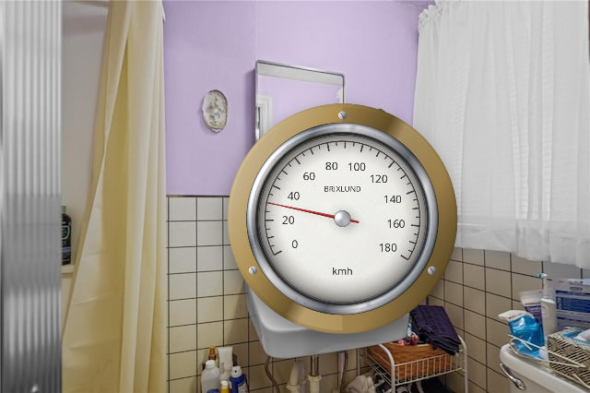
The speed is 30 km/h
